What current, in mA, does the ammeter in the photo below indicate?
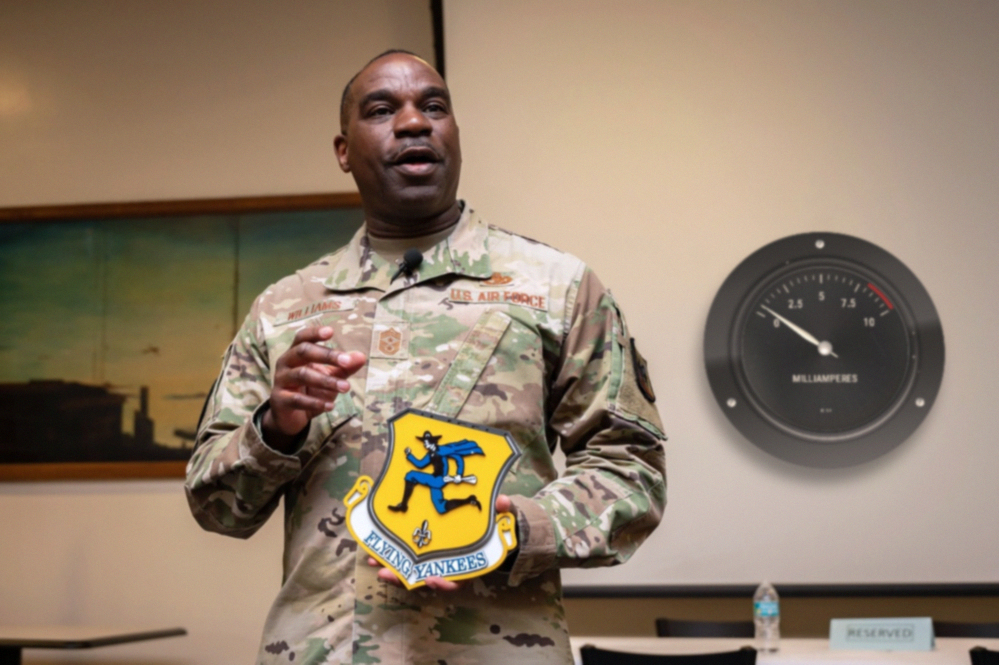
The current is 0.5 mA
